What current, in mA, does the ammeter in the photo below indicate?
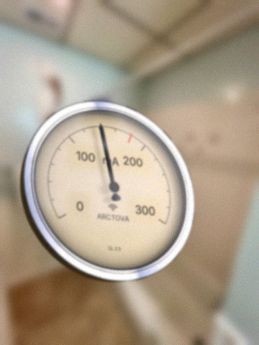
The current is 140 mA
